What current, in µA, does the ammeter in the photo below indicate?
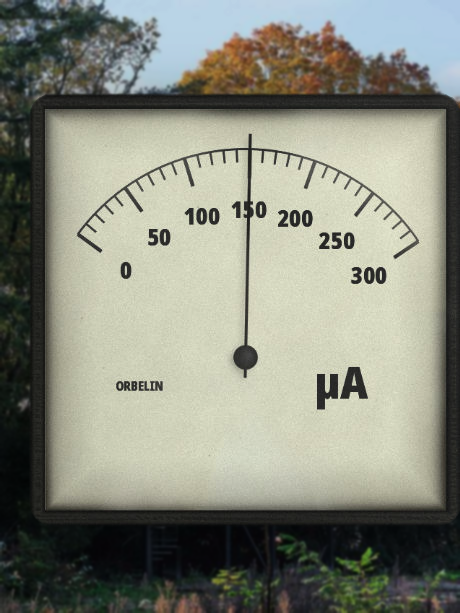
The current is 150 µA
